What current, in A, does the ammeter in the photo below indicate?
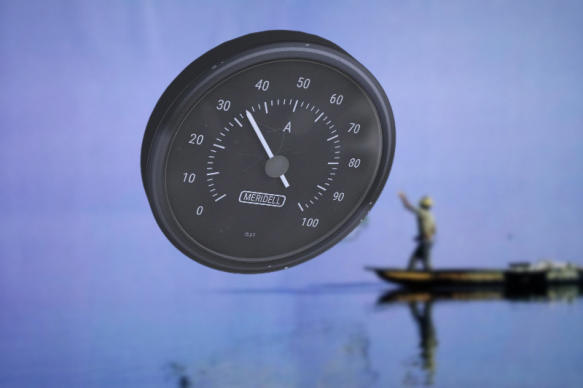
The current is 34 A
